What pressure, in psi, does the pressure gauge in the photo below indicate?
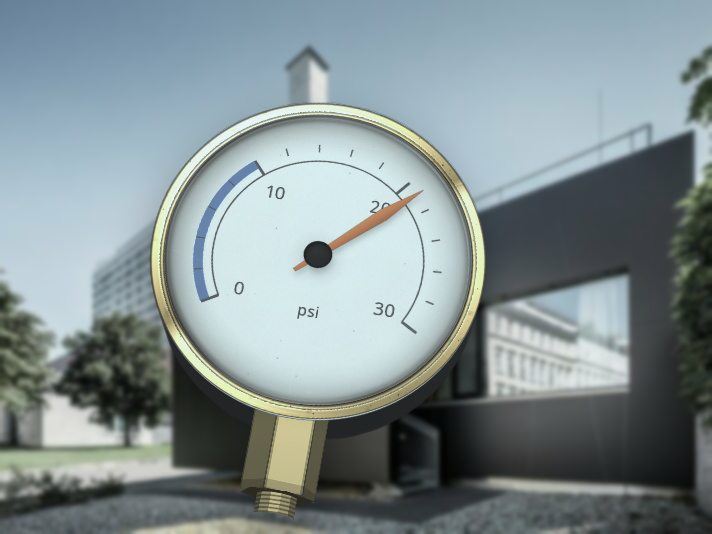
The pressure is 21 psi
